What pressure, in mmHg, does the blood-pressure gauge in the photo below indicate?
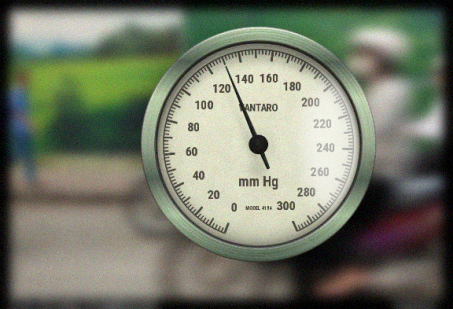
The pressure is 130 mmHg
